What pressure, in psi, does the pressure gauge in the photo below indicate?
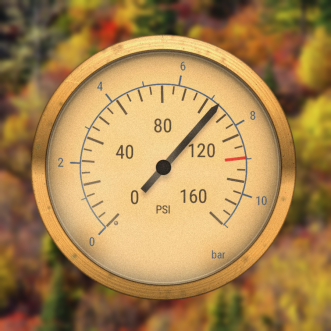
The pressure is 105 psi
